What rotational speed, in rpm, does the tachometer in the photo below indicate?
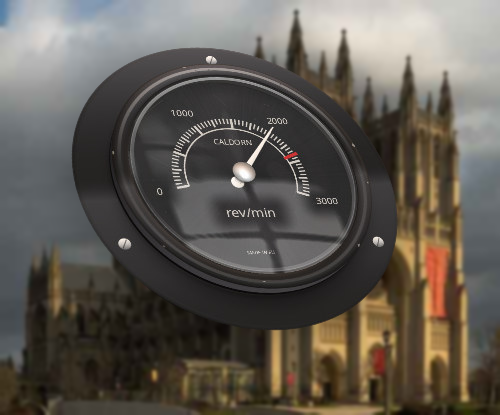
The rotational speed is 2000 rpm
